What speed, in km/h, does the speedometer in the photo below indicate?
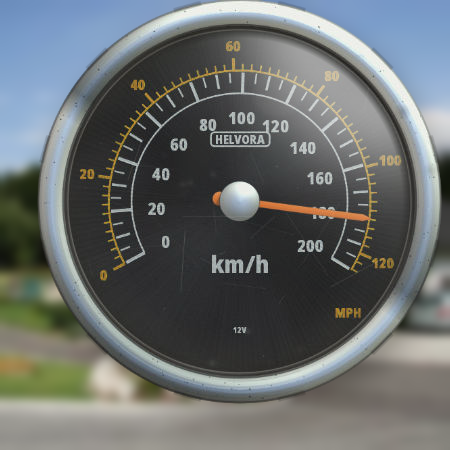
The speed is 180 km/h
